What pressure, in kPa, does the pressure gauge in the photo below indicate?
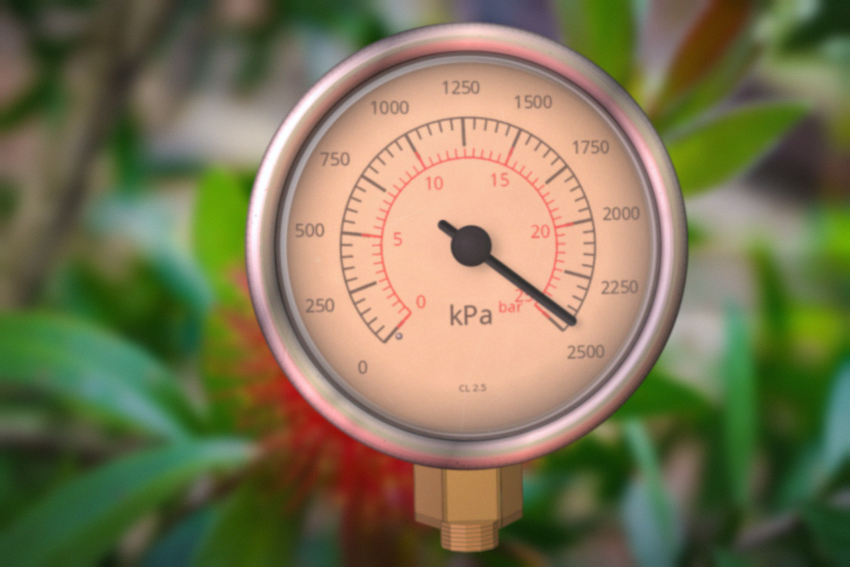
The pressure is 2450 kPa
